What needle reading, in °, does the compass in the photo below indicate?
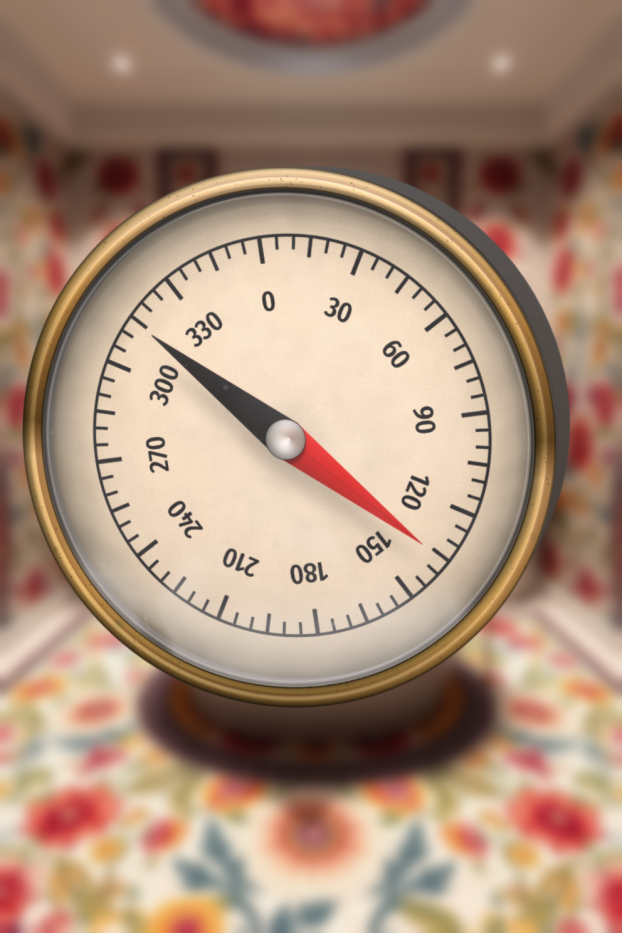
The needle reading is 135 °
